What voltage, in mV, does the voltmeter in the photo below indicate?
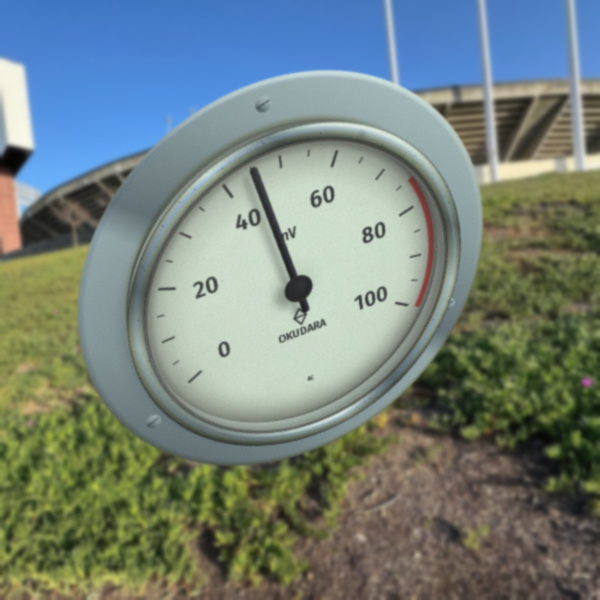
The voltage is 45 mV
